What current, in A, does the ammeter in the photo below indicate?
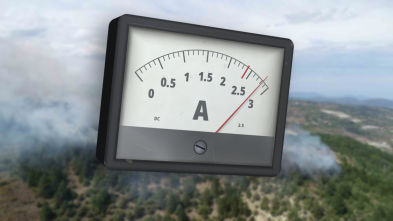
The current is 2.8 A
